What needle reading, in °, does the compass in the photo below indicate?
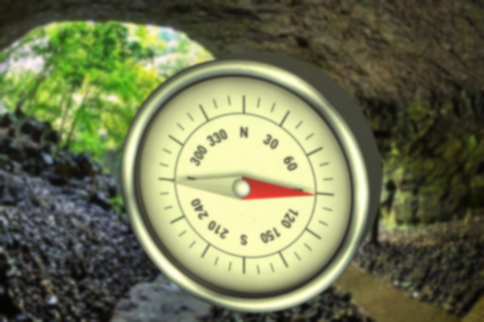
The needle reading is 90 °
